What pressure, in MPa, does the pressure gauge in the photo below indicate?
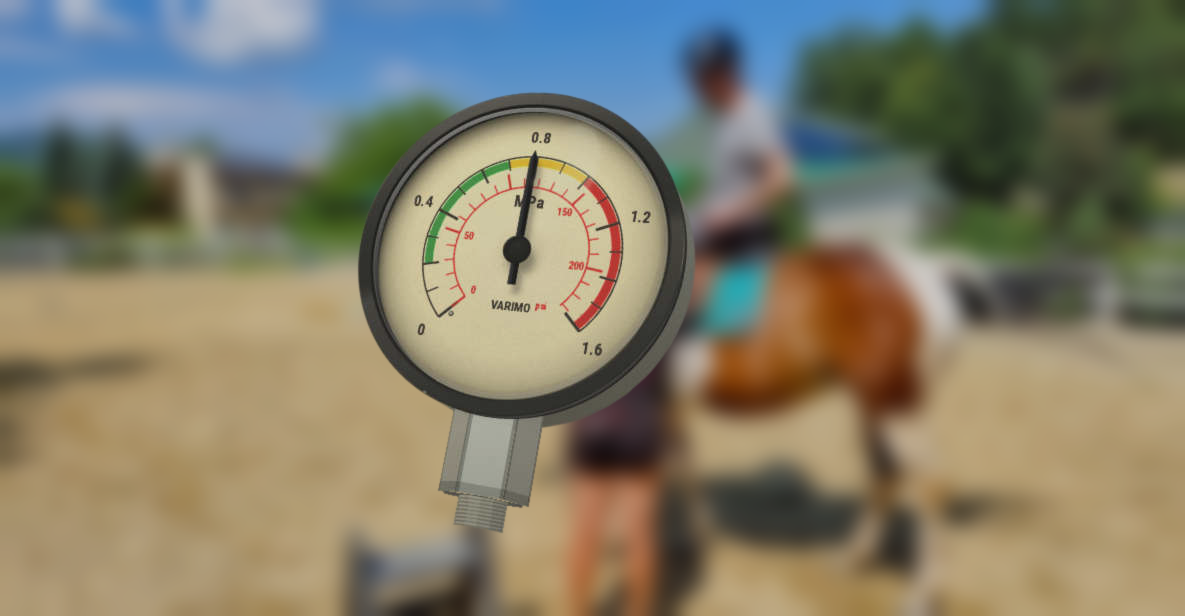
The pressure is 0.8 MPa
